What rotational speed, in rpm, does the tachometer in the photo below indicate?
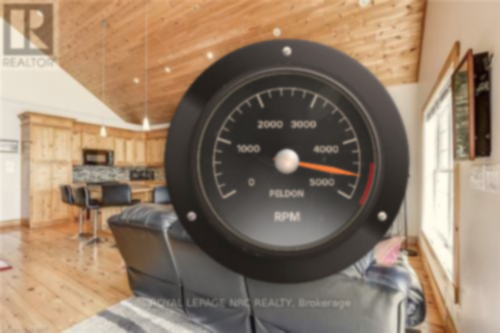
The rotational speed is 4600 rpm
